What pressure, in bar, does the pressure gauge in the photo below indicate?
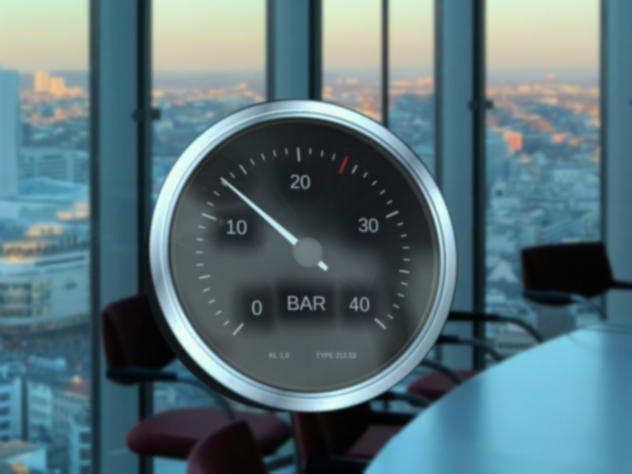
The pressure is 13 bar
